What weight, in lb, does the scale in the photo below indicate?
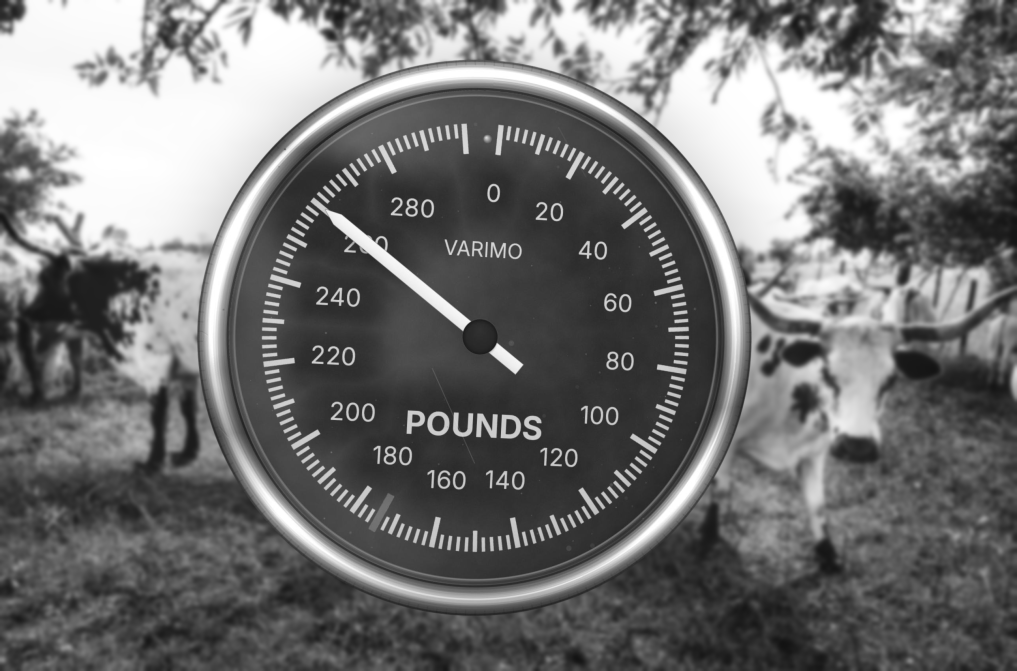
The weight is 260 lb
